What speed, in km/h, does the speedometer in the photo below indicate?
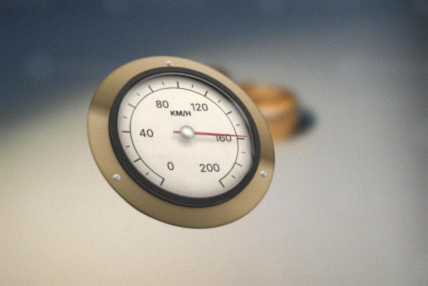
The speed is 160 km/h
